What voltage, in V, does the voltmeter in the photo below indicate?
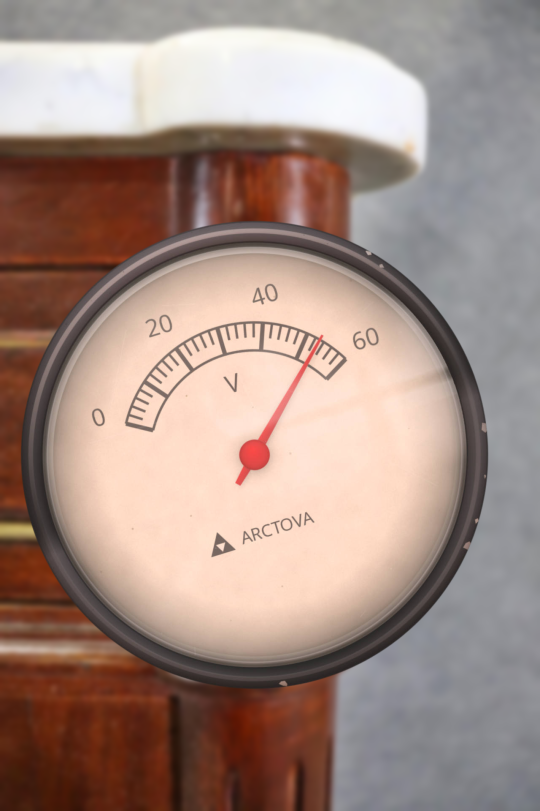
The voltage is 53 V
